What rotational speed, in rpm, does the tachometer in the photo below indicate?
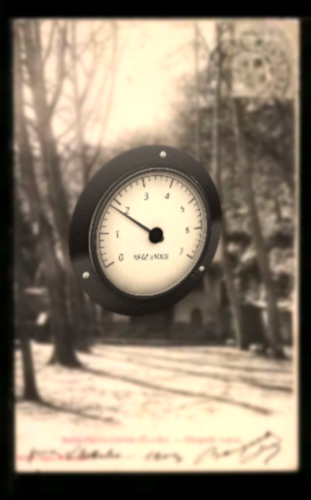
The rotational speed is 1800 rpm
